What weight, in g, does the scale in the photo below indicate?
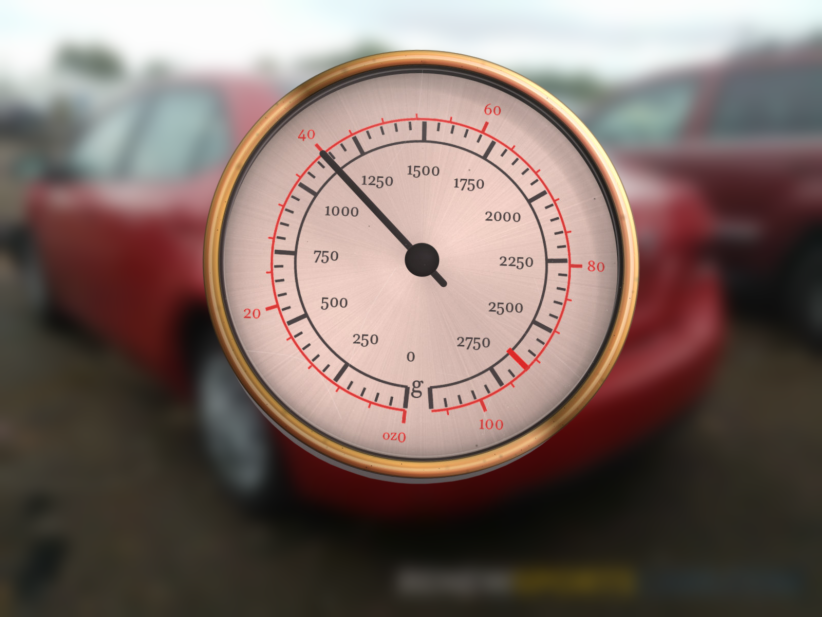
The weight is 1125 g
